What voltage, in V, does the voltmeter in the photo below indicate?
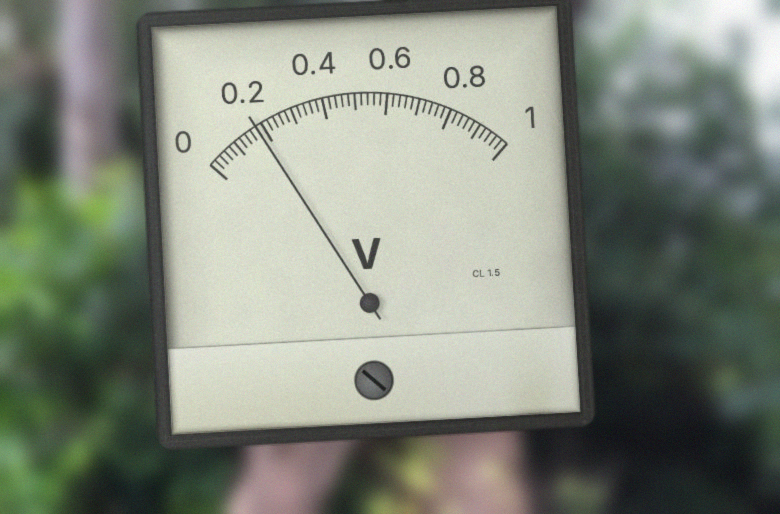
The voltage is 0.18 V
